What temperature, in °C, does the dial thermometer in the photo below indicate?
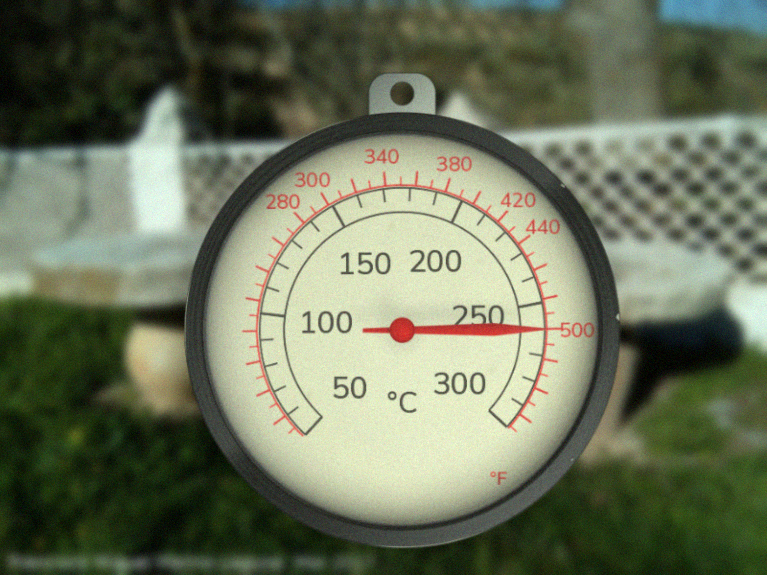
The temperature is 260 °C
